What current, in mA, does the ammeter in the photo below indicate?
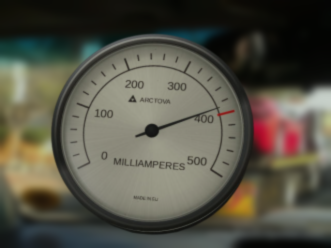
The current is 390 mA
